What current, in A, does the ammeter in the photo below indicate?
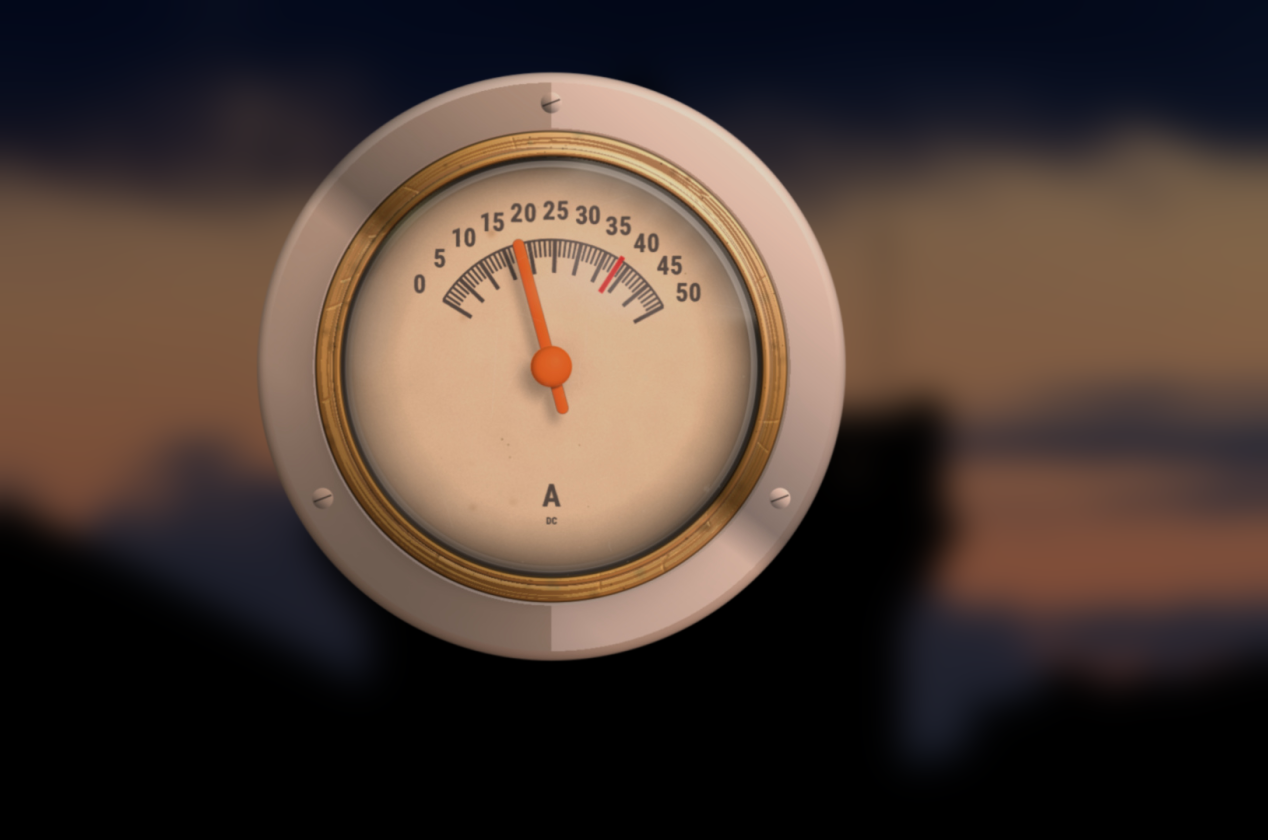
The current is 18 A
